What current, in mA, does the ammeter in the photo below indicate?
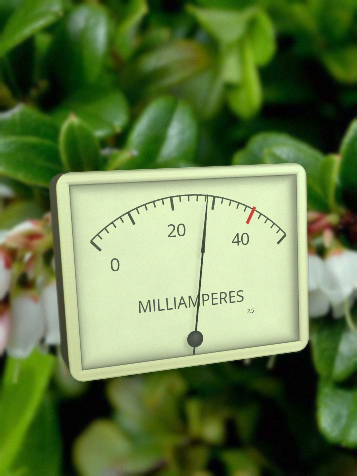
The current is 28 mA
